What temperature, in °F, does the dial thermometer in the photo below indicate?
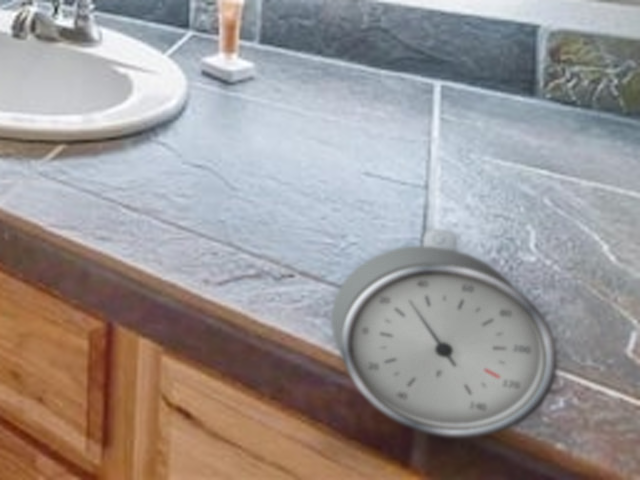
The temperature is 30 °F
